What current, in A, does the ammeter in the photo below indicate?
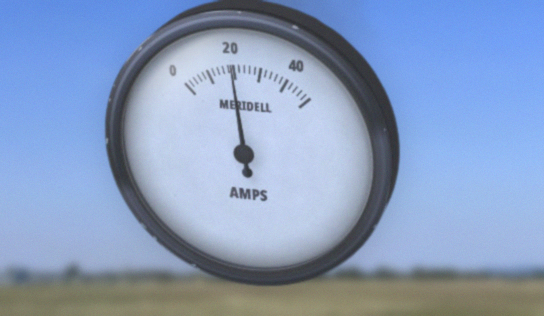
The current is 20 A
